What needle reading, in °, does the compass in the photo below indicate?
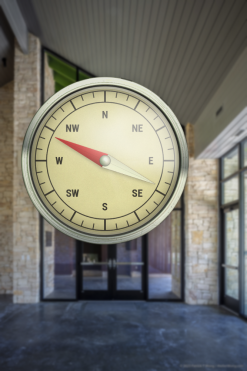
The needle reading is 295 °
